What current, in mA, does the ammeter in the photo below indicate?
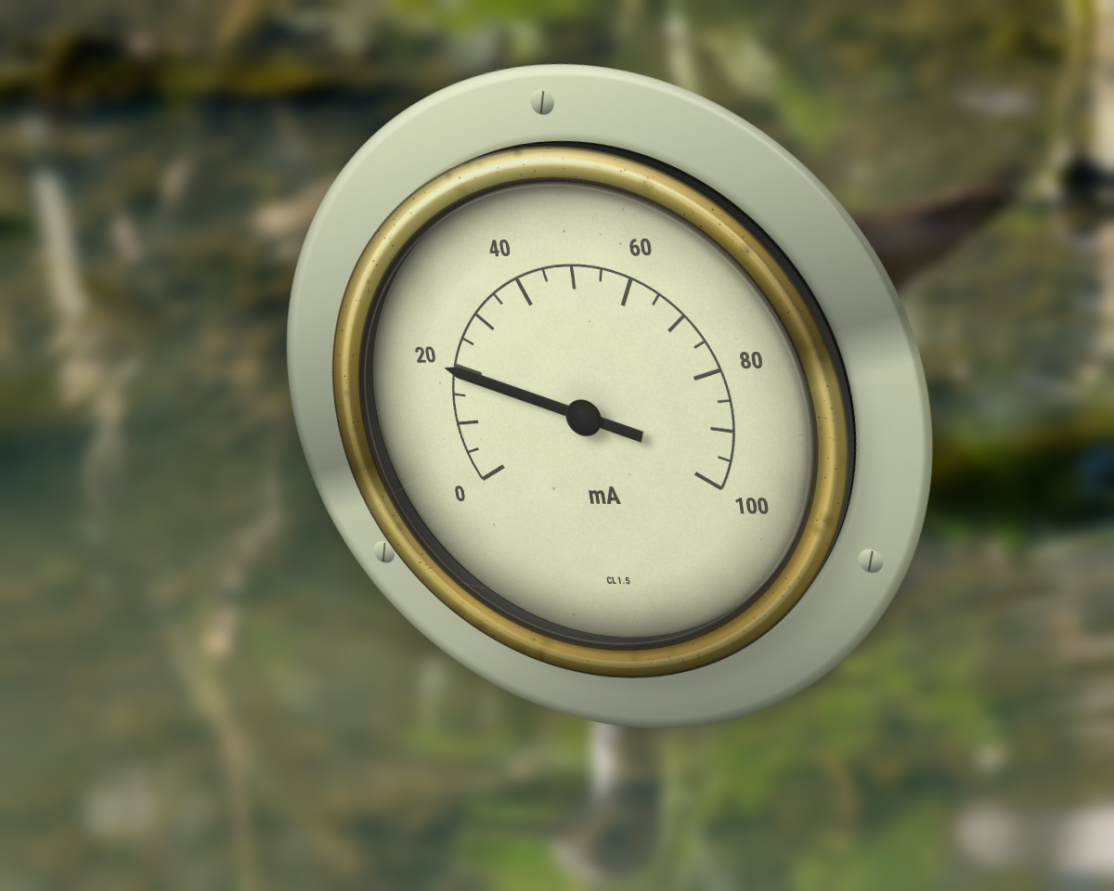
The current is 20 mA
